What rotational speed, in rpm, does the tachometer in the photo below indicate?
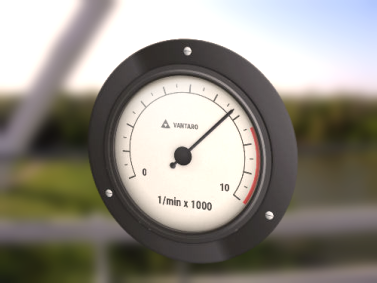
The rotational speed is 6750 rpm
